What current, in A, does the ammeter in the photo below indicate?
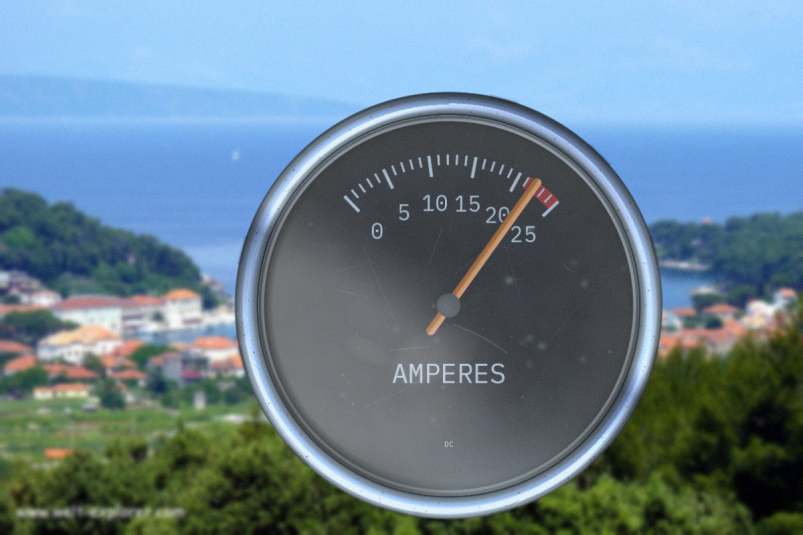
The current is 22 A
